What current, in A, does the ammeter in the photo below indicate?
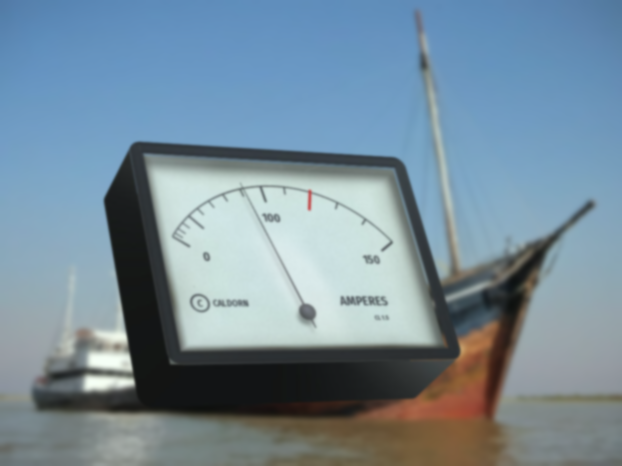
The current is 90 A
